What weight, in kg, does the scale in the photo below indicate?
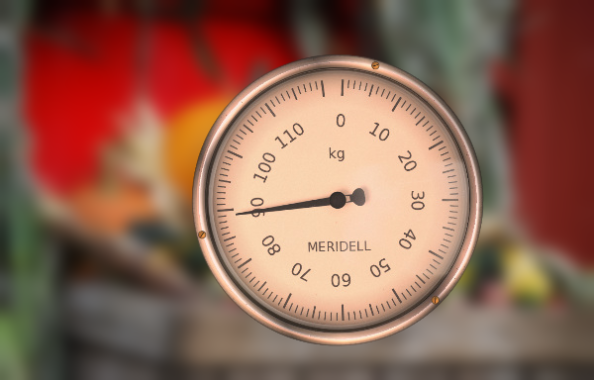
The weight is 89 kg
